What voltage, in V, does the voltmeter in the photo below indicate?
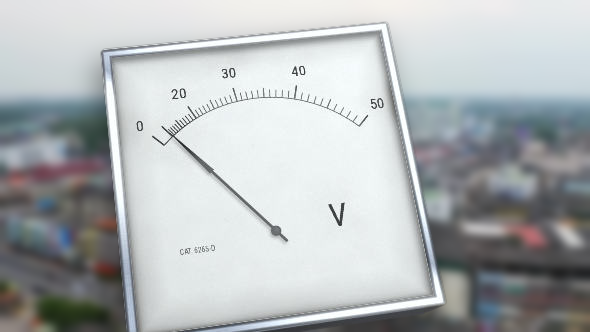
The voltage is 10 V
